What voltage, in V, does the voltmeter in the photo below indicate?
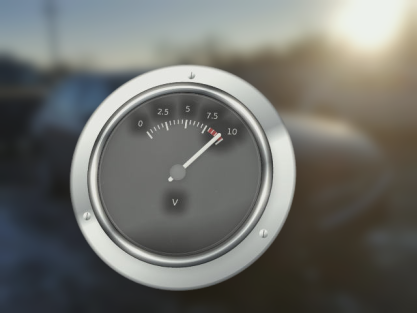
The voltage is 9.5 V
